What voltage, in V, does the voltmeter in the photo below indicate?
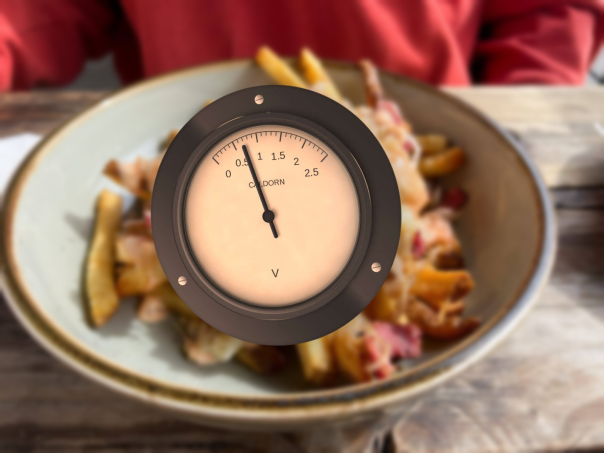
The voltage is 0.7 V
